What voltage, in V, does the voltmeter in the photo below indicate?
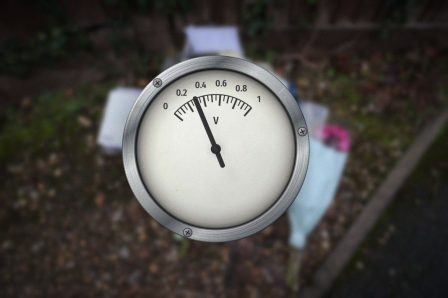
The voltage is 0.3 V
